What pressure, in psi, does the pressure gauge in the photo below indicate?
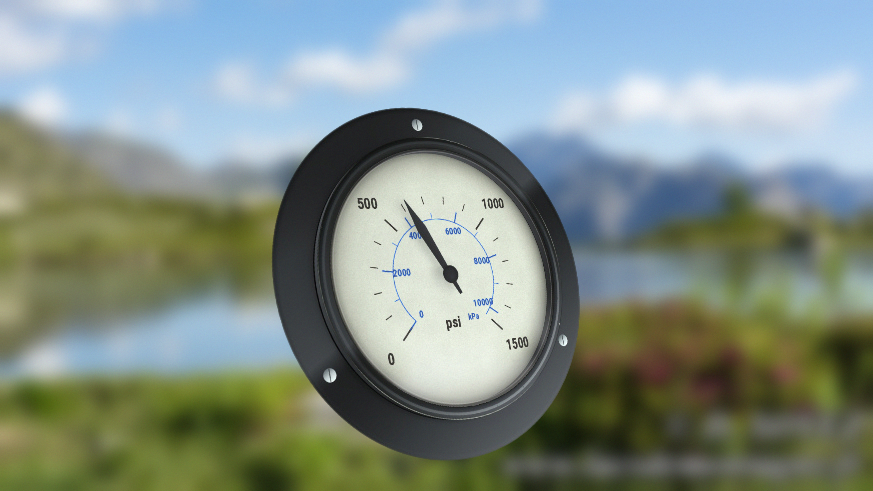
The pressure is 600 psi
